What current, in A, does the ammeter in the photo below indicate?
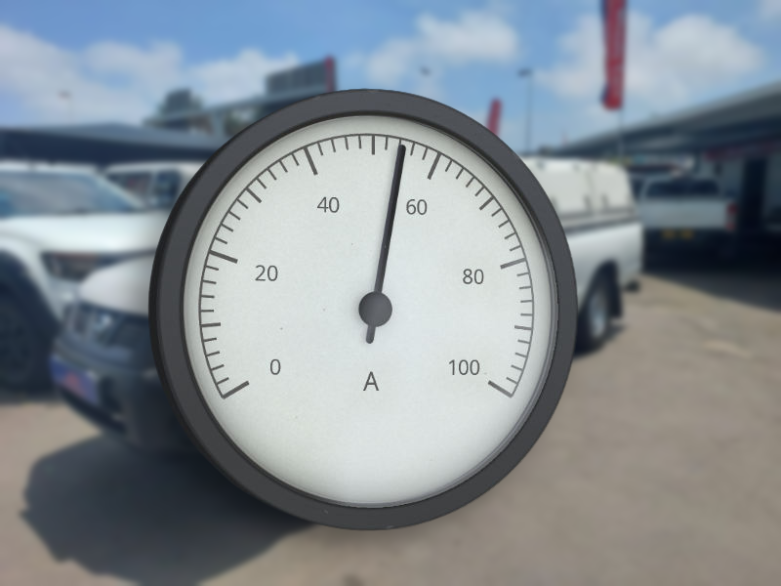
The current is 54 A
